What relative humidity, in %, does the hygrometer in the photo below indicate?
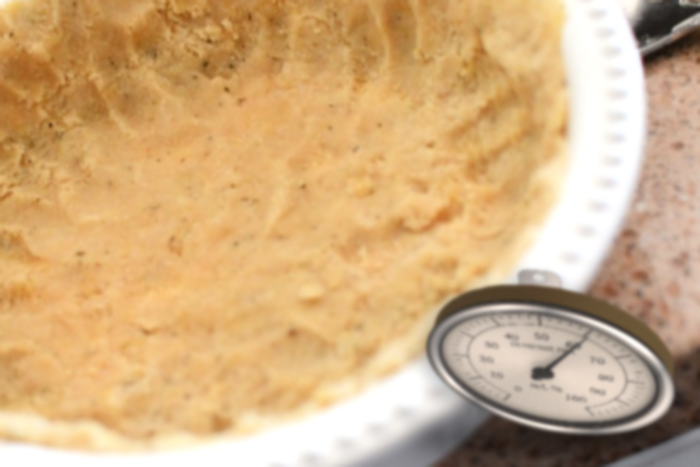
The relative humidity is 60 %
